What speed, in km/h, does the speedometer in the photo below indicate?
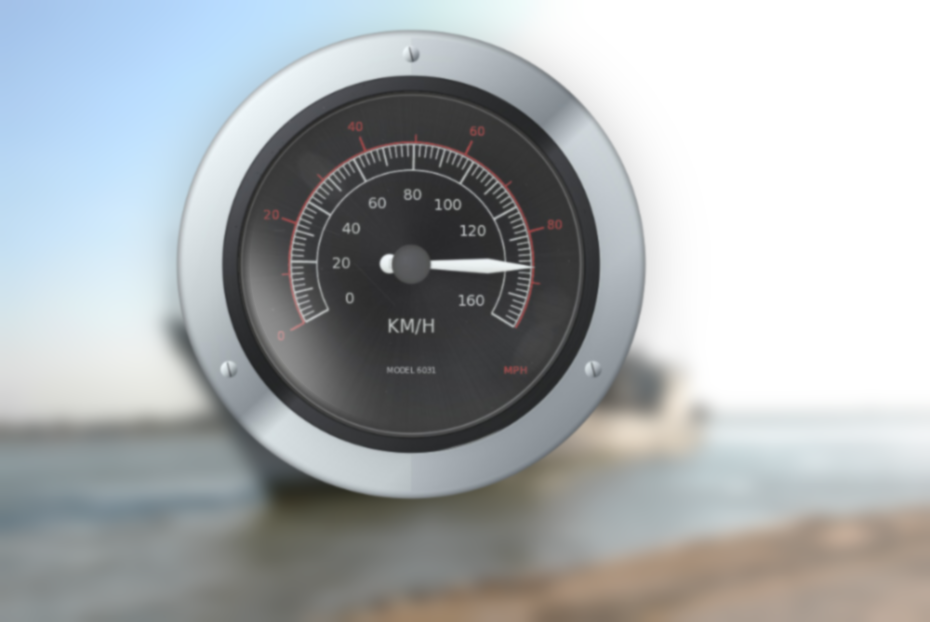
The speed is 140 km/h
